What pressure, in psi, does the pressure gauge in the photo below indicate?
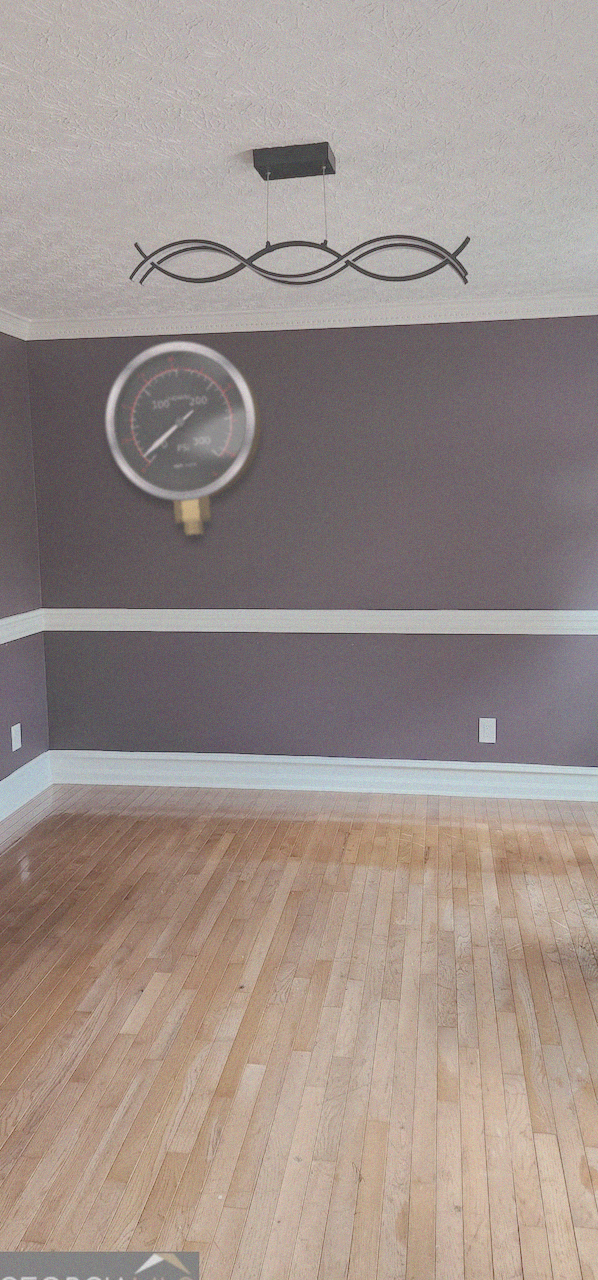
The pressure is 10 psi
